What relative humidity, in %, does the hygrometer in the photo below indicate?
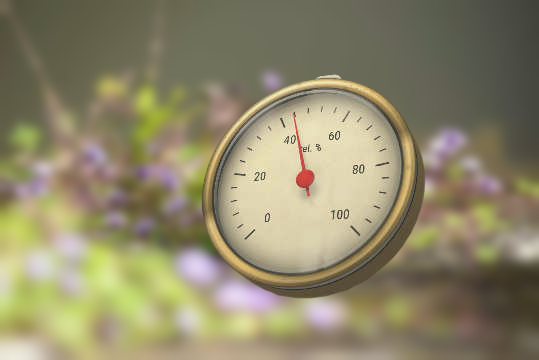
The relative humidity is 44 %
